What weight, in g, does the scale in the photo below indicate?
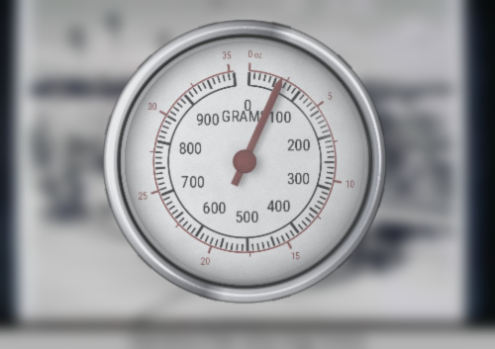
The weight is 60 g
